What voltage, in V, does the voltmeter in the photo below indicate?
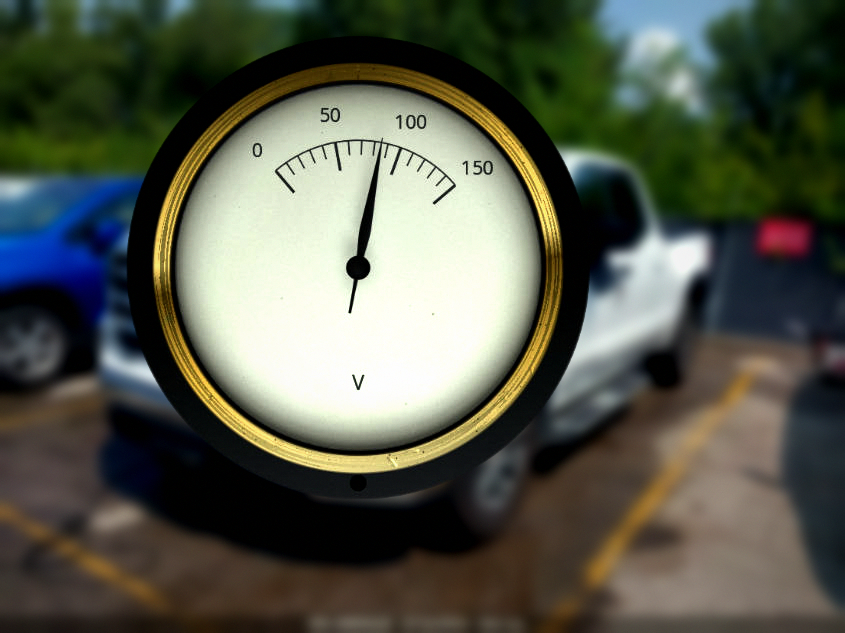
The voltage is 85 V
